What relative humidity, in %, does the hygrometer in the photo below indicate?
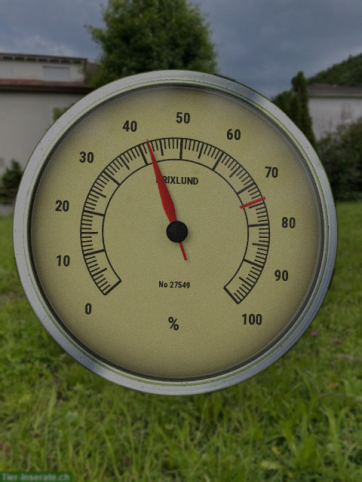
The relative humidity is 42 %
